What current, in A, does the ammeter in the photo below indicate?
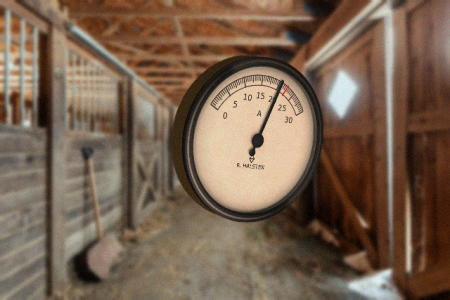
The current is 20 A
